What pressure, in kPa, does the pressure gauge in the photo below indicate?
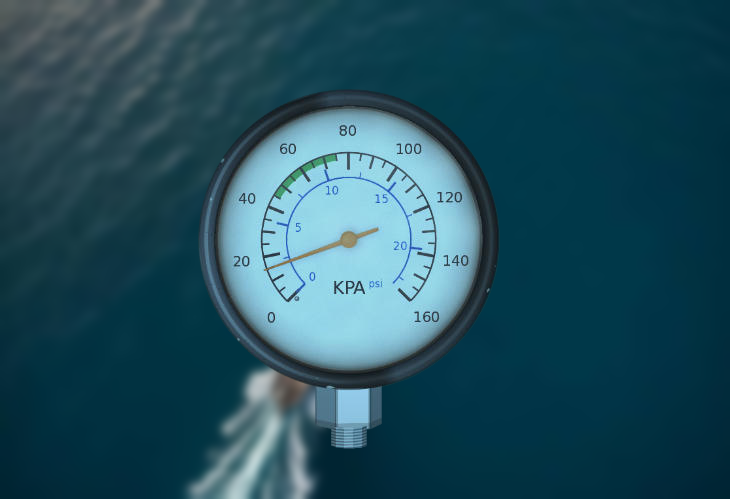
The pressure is 15 kPa
